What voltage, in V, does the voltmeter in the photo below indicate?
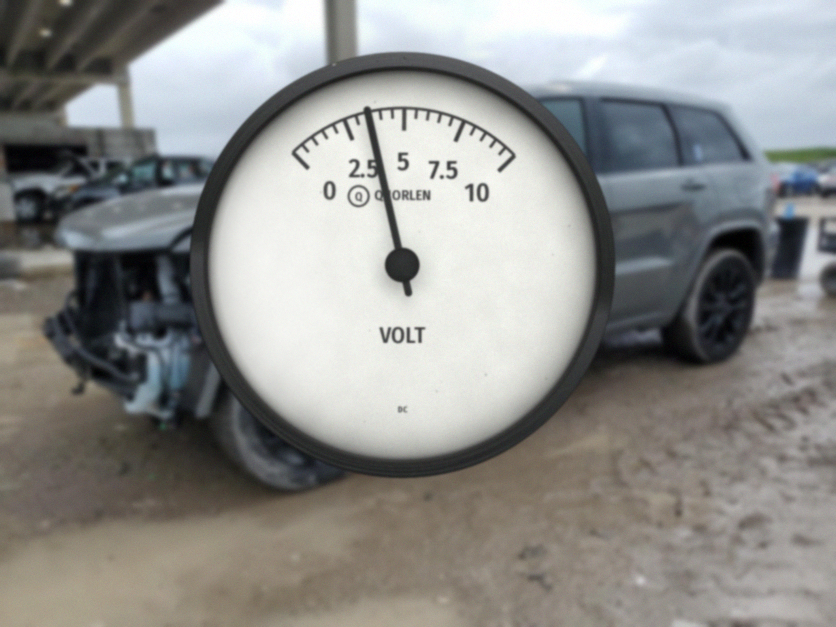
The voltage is 3.5 V
